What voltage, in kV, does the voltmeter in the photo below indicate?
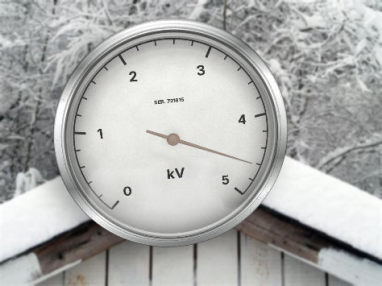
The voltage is 4.6 kV
